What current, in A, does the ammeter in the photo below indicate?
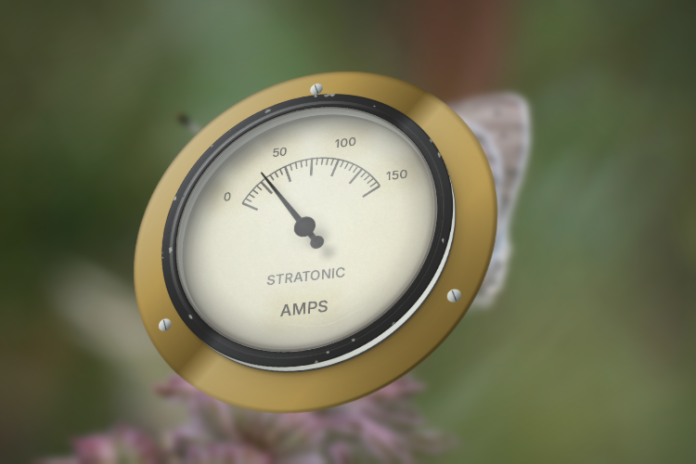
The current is 30 A
